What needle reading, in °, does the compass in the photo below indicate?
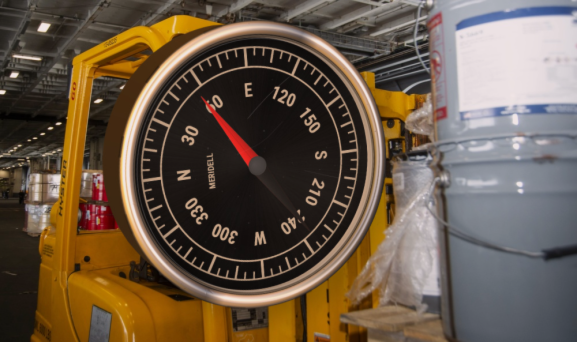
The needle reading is 55 °
